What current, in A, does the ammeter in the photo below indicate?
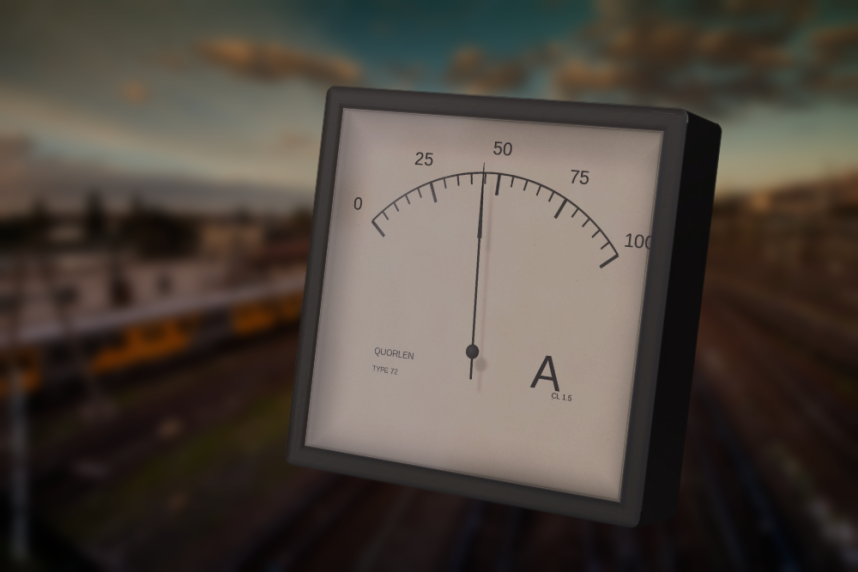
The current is 45 A
